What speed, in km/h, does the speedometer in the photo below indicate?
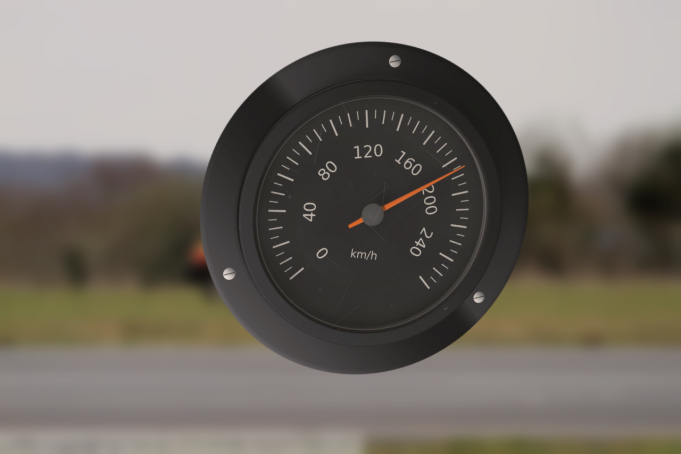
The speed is 185 km/h
